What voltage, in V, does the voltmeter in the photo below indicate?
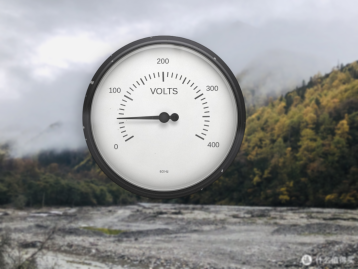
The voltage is 50 V
